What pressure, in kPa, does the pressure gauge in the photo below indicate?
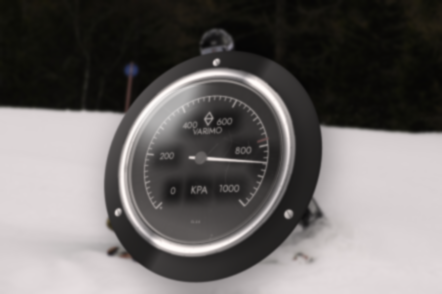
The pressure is 860 kPa
